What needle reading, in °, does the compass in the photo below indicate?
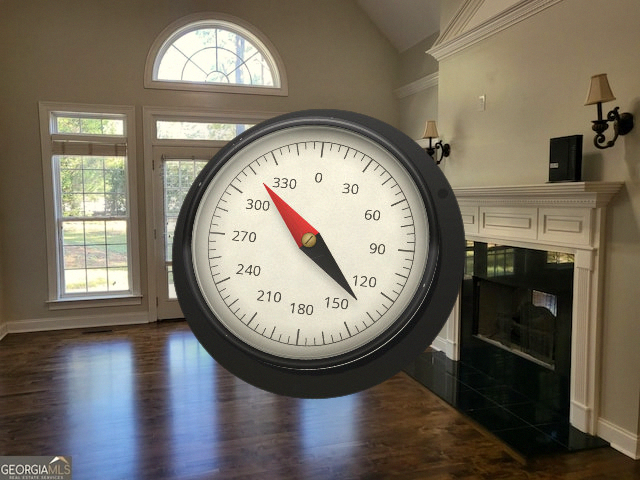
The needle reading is 315 °
